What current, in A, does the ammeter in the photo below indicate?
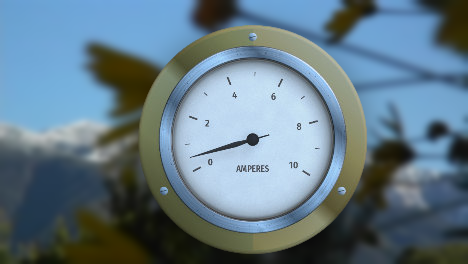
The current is 0.5 A
